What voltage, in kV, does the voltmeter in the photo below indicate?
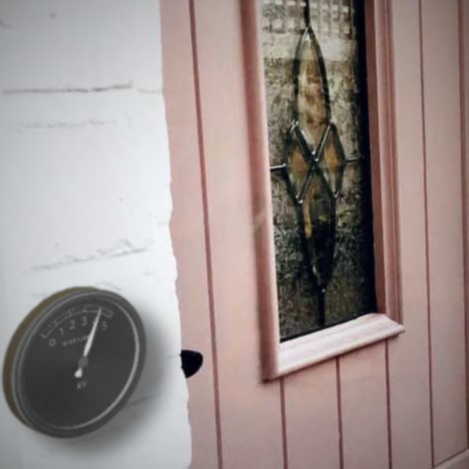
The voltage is 4 kV
